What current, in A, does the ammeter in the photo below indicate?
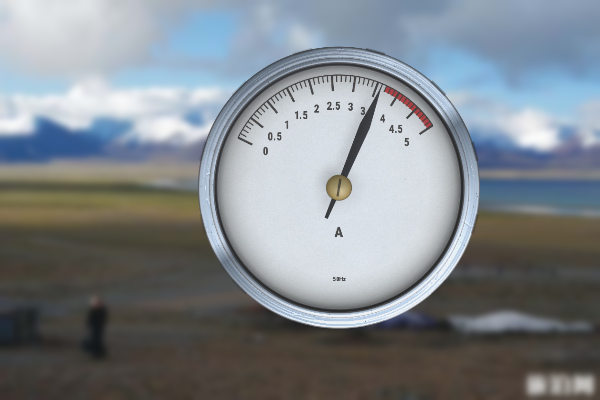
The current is 3.6 A
